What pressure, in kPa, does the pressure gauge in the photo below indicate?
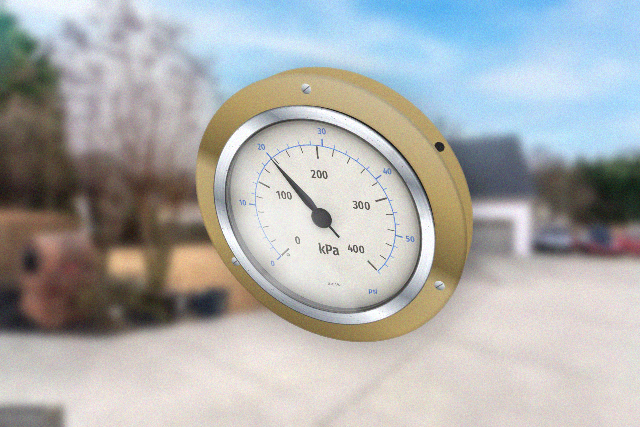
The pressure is 140 kPa
